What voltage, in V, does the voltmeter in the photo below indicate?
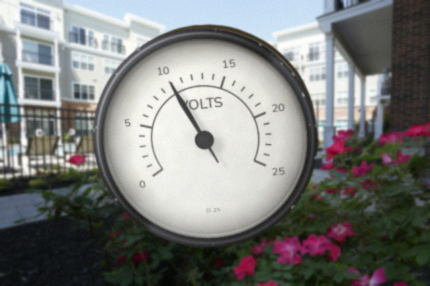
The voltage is 10 V
